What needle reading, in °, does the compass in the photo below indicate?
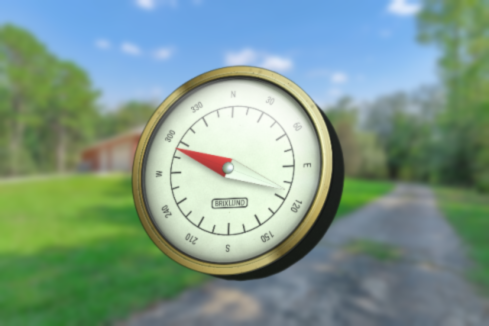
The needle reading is 292.5 °
